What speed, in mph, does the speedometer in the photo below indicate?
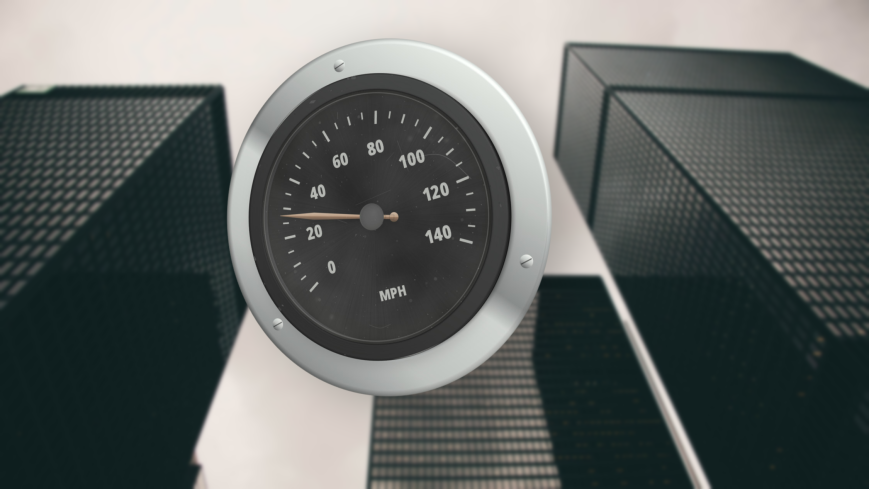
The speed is 27.5 mph
